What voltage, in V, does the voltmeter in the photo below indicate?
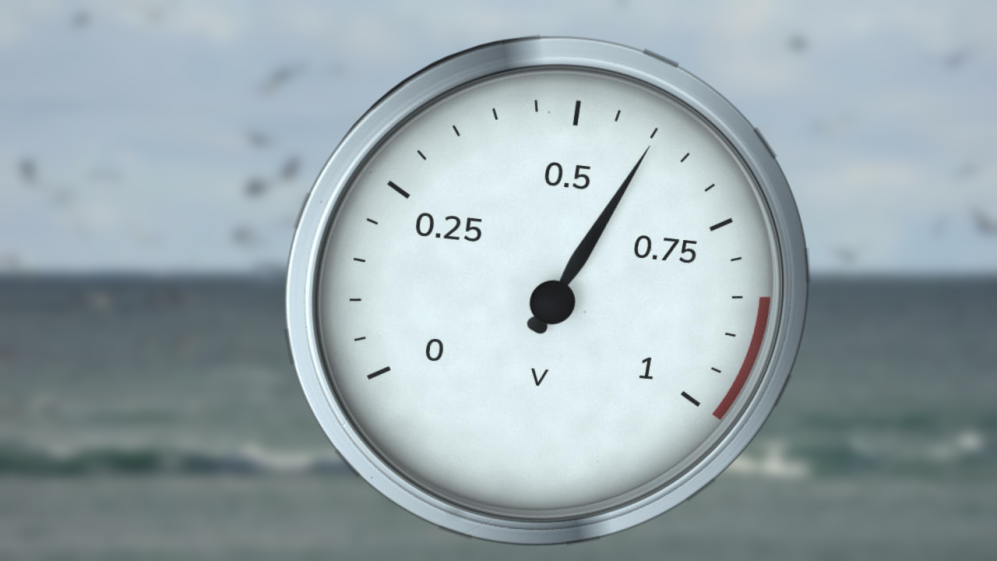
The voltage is 0.6 V
